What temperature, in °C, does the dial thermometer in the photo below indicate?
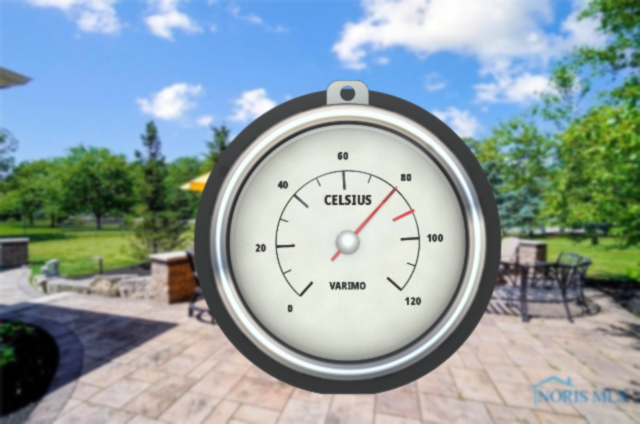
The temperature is 80 °C
